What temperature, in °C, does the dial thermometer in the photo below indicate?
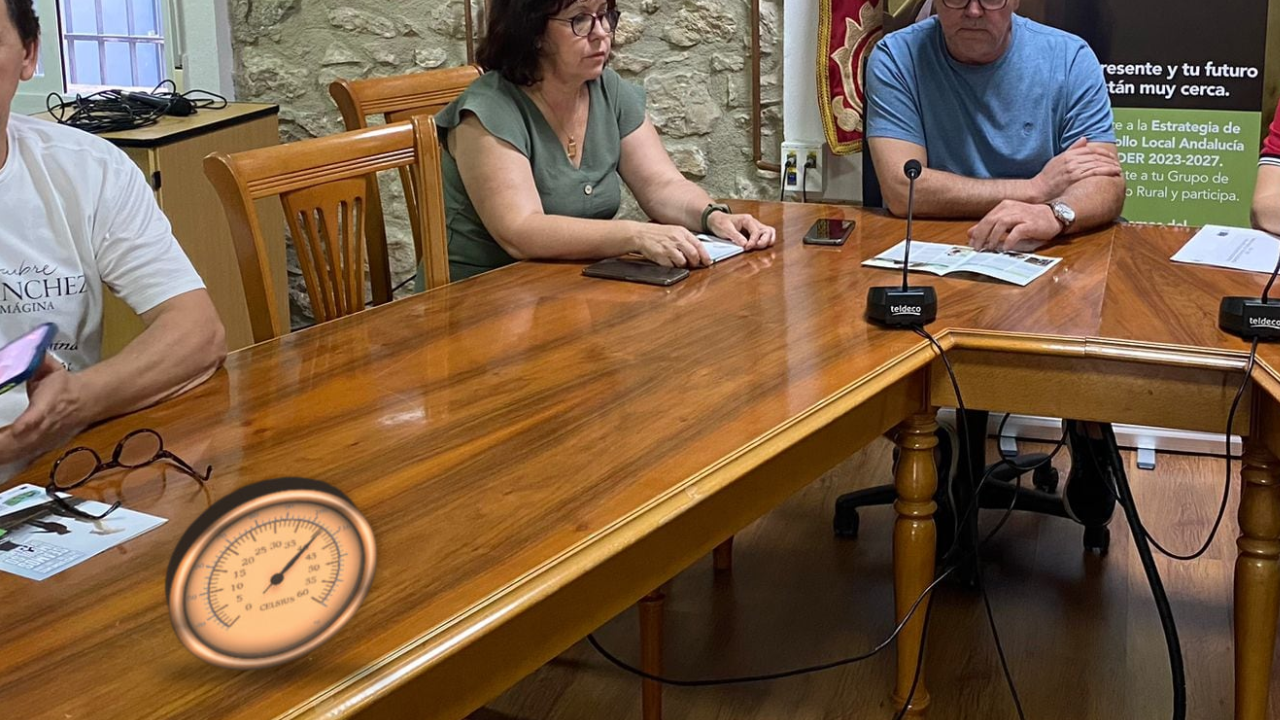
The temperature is 40 °C
